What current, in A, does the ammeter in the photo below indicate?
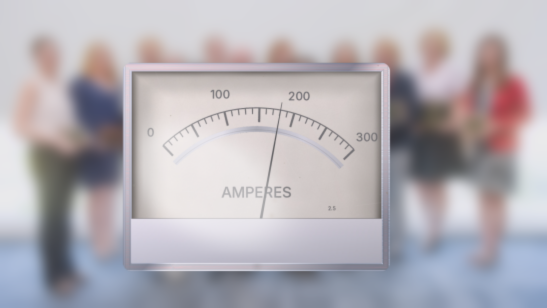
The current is 180 A
